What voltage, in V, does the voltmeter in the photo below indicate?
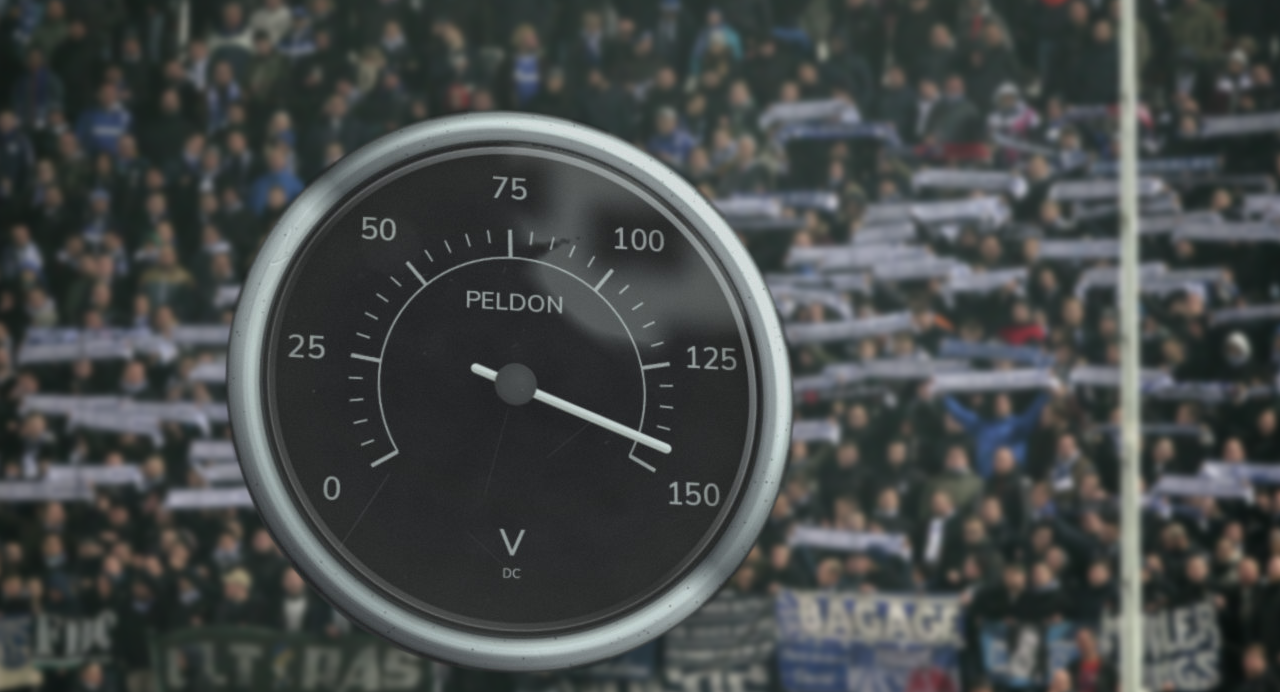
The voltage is 145 V
